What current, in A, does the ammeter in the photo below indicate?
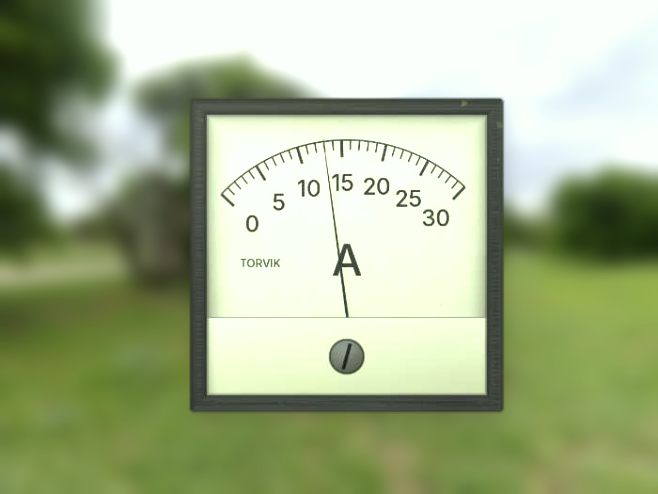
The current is 13 A
